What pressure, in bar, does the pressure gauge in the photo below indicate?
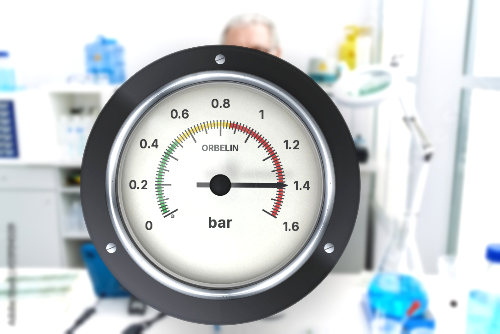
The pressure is 1.4 bar
